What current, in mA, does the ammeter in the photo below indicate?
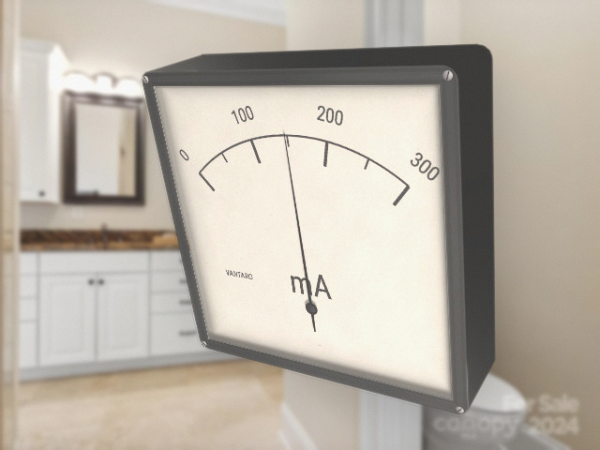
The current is 150 mA
